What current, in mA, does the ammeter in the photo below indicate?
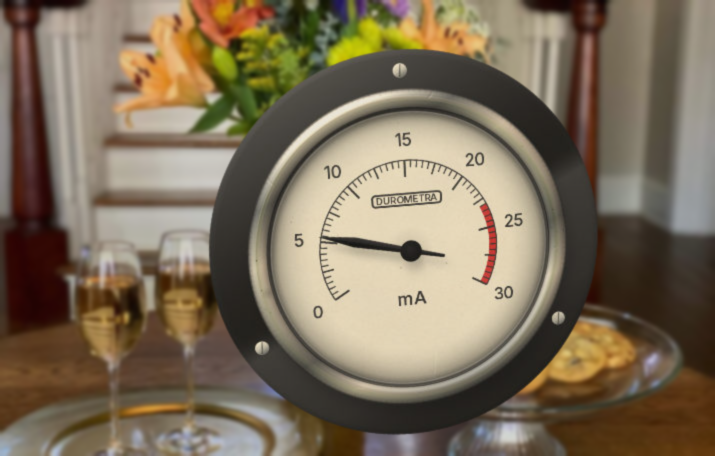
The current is 5.5 mA
